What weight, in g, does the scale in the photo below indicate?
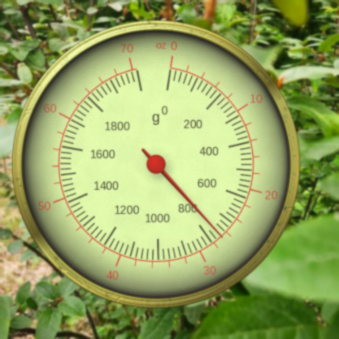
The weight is 760 g
